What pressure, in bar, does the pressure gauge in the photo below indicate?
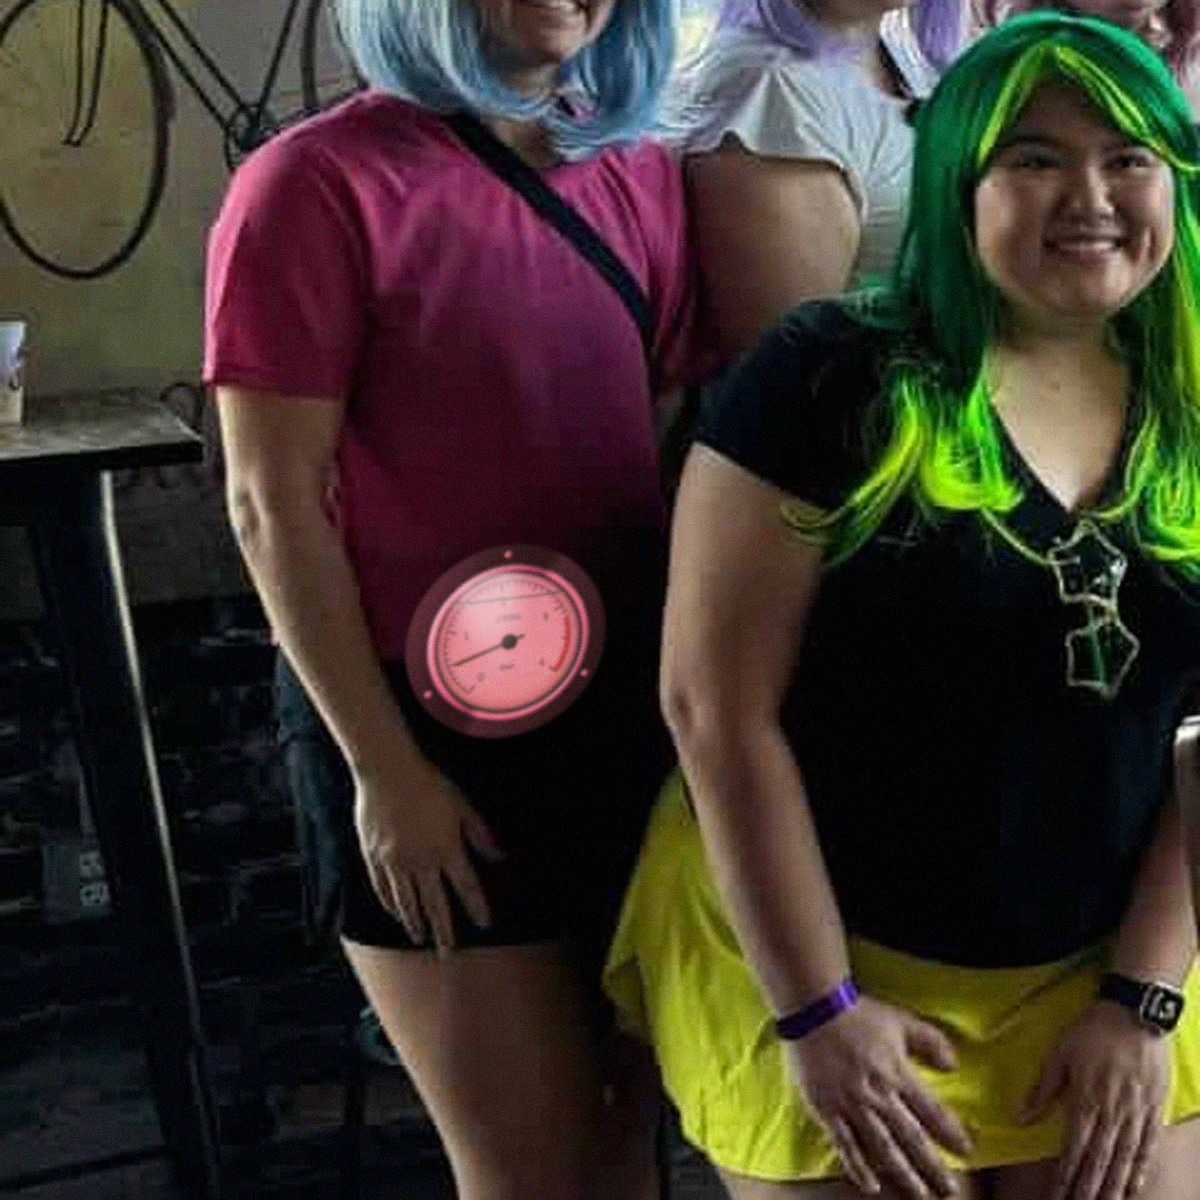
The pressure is 0.5 bar
